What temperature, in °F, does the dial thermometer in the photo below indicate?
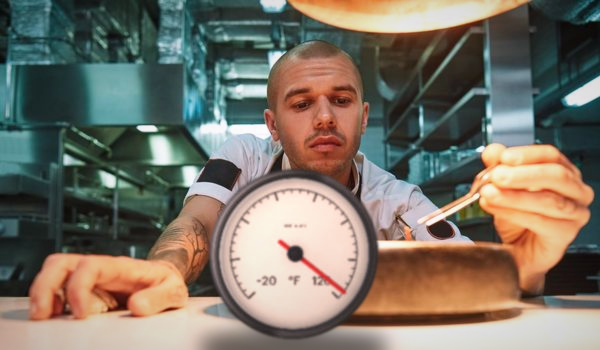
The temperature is 116 °F
